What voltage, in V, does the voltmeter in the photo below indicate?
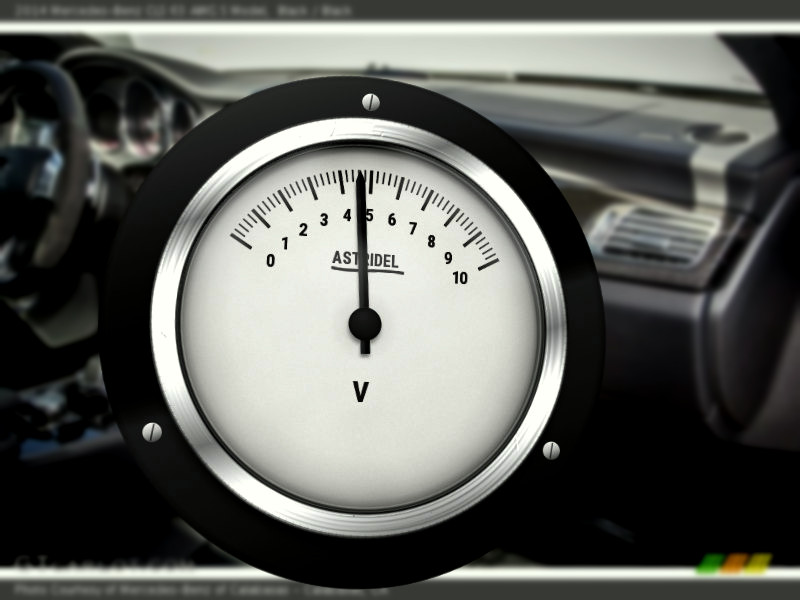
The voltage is 4.6 V
